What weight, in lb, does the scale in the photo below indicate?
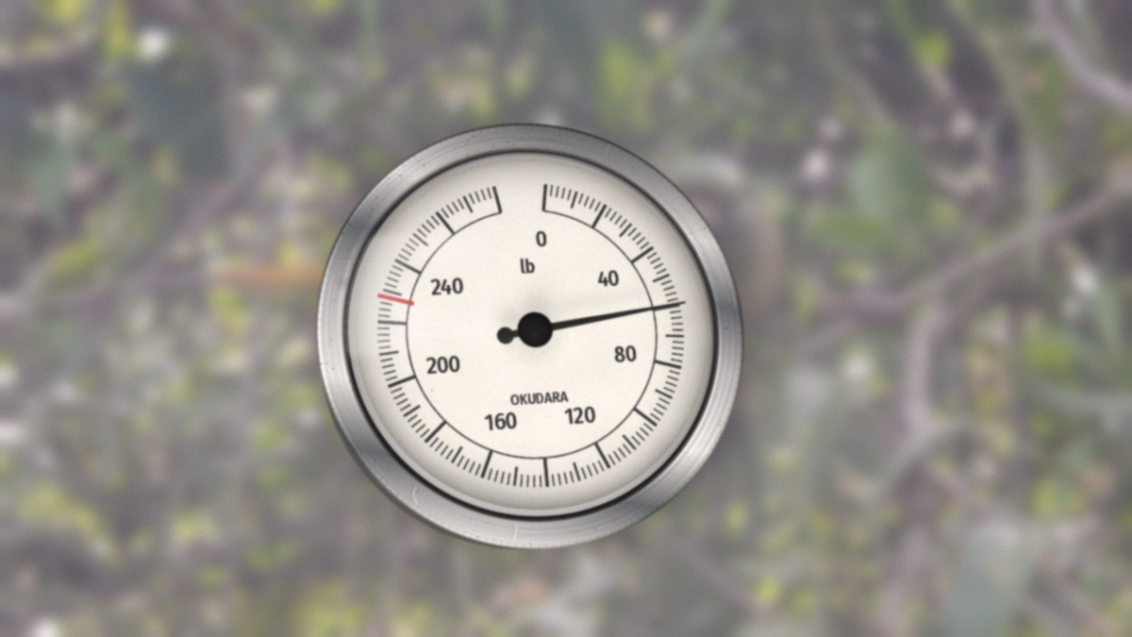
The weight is 60 lb
